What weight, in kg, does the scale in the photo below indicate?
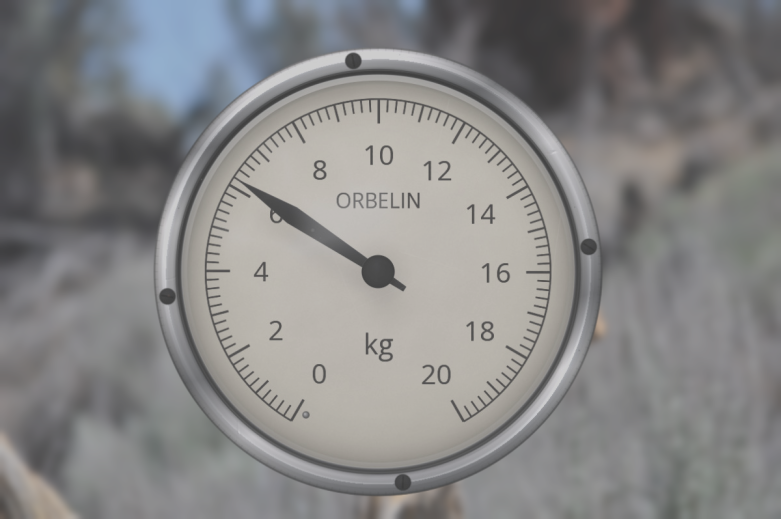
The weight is 6.2 kg
